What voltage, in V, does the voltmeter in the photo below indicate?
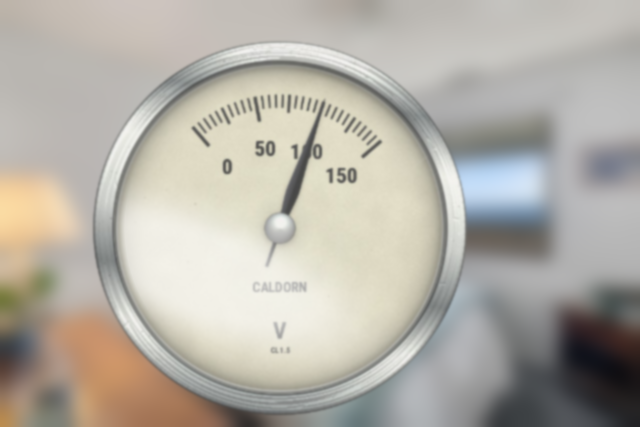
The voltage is 100 V
